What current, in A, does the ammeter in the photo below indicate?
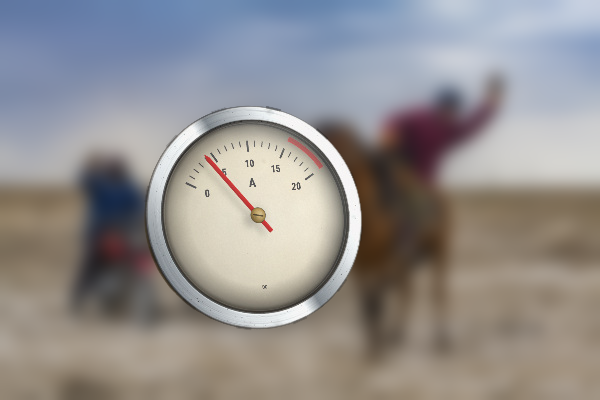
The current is 4 A
